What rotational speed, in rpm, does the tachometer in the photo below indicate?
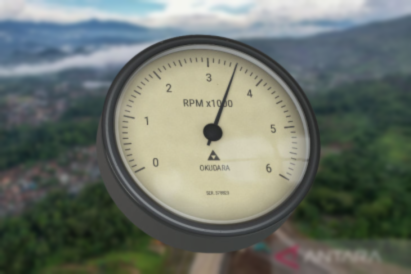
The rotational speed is 3500 rpm
